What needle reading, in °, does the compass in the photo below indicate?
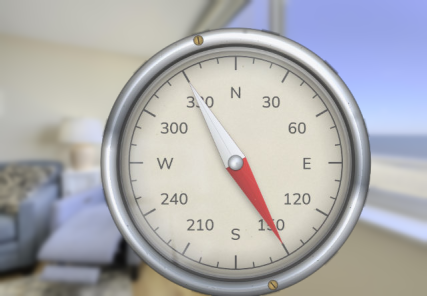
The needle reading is 150 °
